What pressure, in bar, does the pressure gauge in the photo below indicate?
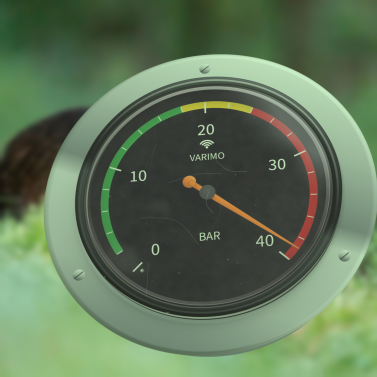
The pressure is 39 bar
